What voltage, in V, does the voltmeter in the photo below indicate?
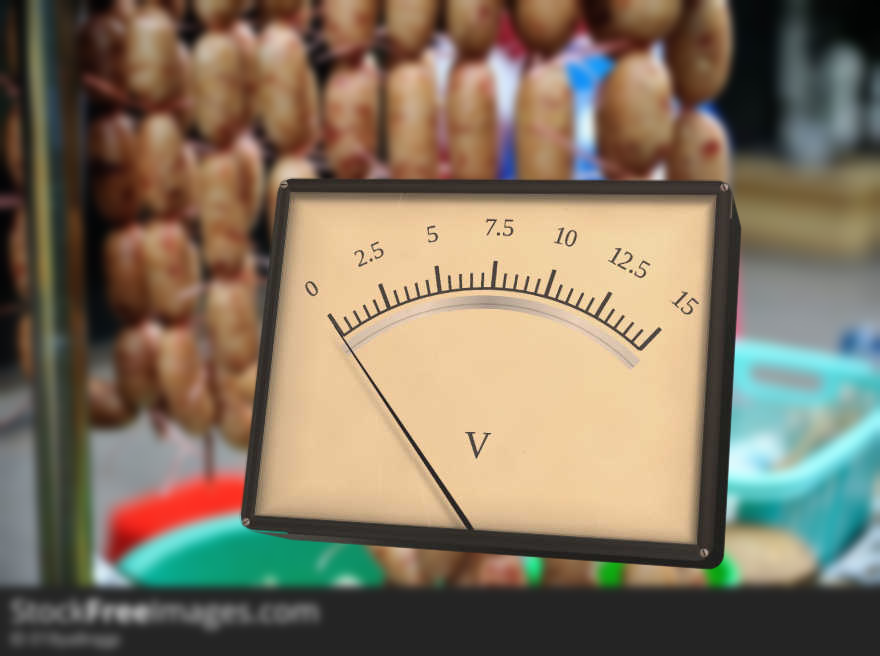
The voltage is 0 V
